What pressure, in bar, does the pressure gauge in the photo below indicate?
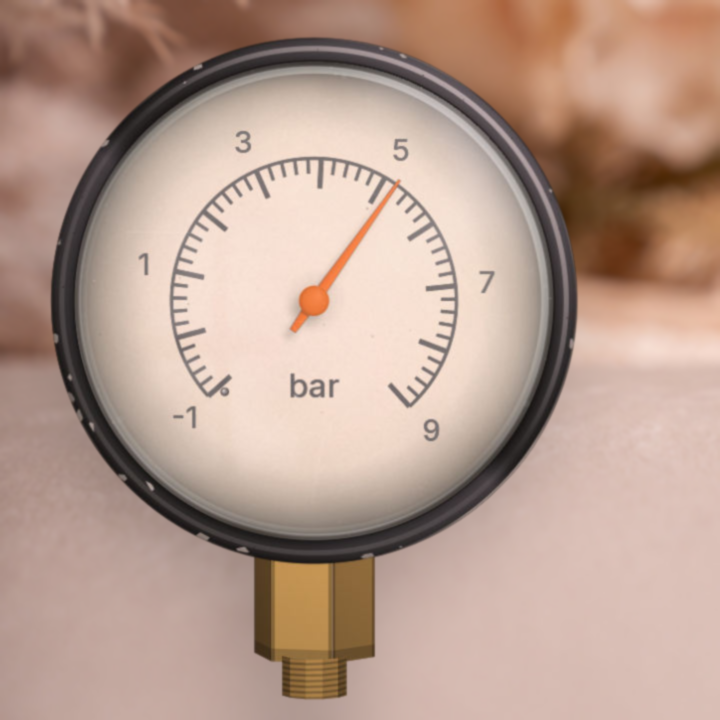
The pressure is 5.2 bar
